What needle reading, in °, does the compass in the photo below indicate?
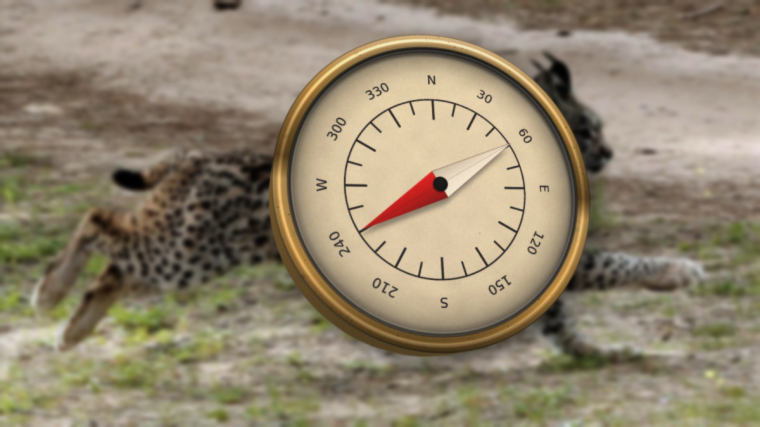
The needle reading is 240 °
